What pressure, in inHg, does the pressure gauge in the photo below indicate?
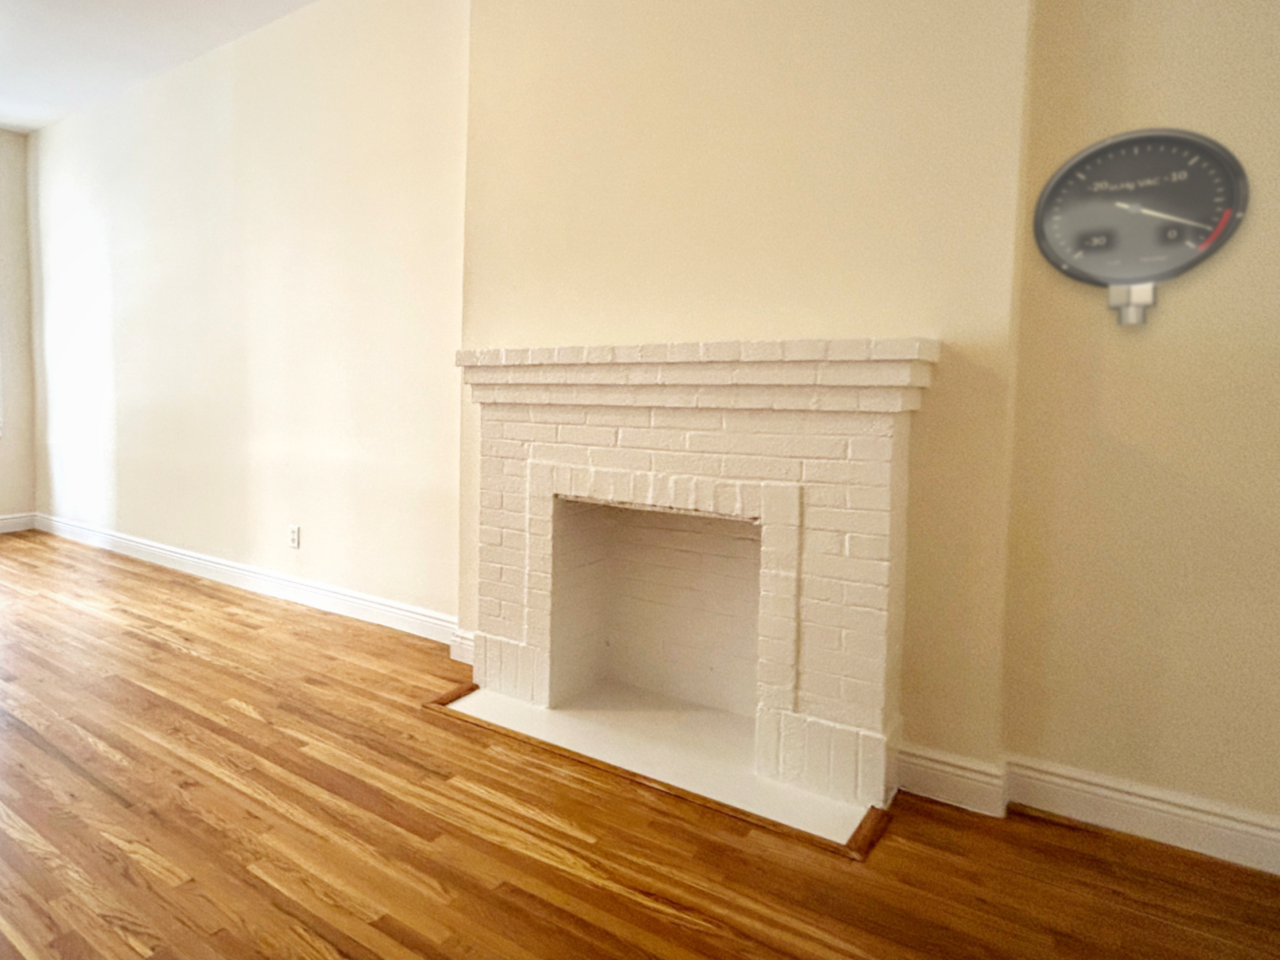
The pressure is -2 inHg
